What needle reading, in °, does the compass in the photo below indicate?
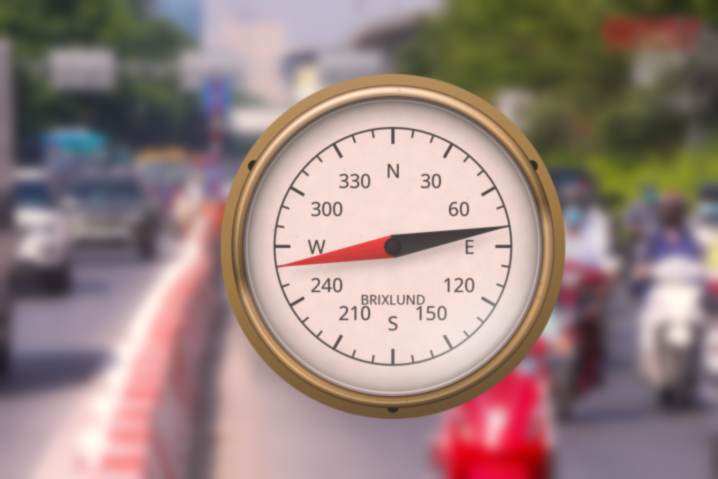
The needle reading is 260 °
